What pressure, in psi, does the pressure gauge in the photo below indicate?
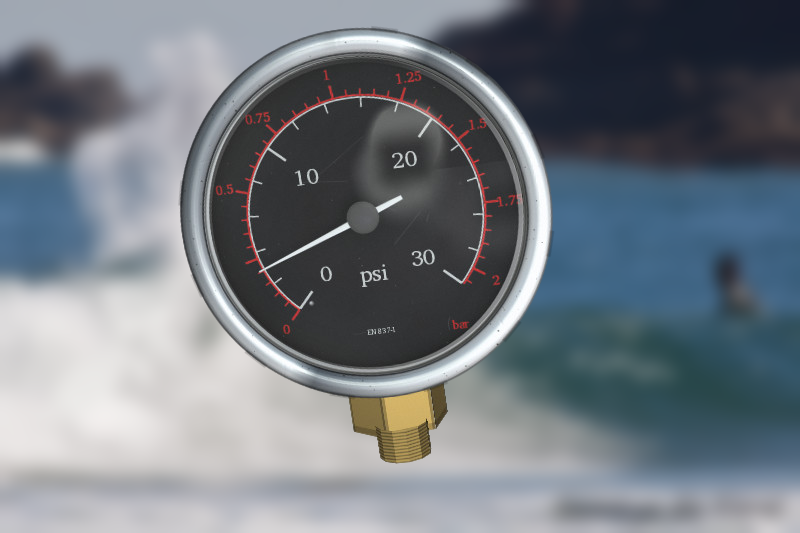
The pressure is 3 psi
